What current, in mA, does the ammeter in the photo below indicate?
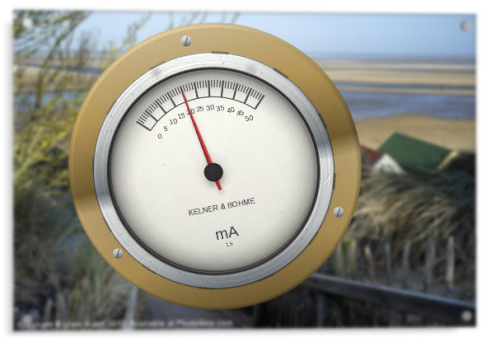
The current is 20 mA
